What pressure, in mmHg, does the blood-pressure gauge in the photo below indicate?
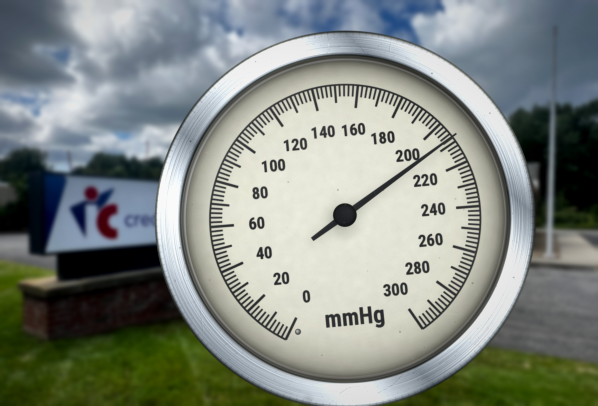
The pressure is 208 mmHg
